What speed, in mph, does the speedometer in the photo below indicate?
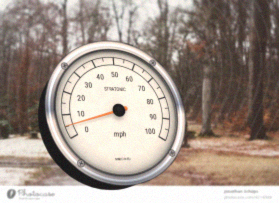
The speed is 5 mph
